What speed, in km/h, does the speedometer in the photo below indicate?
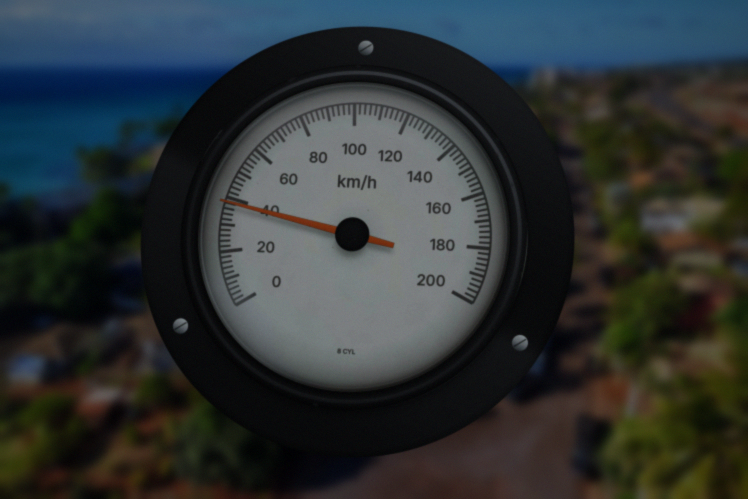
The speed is 38 km/h
